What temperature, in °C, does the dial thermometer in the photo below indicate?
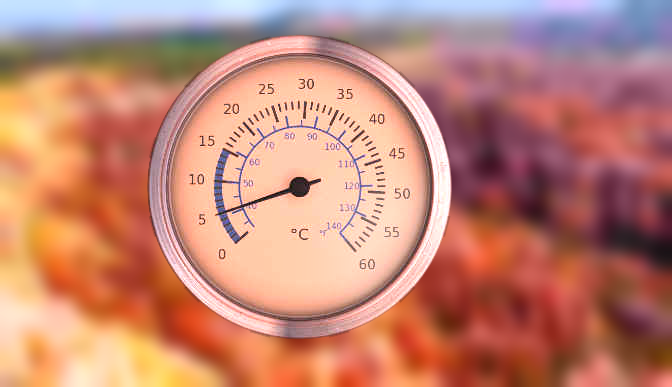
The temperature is 5 °C
